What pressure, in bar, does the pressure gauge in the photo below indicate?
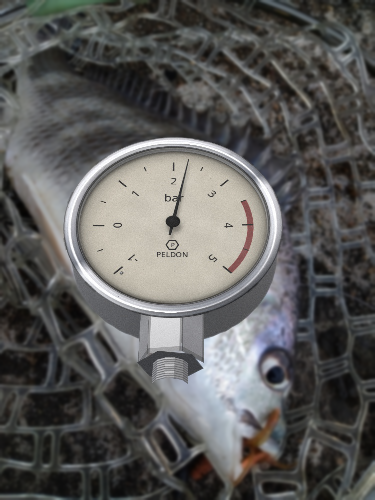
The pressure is 2.25 bar
